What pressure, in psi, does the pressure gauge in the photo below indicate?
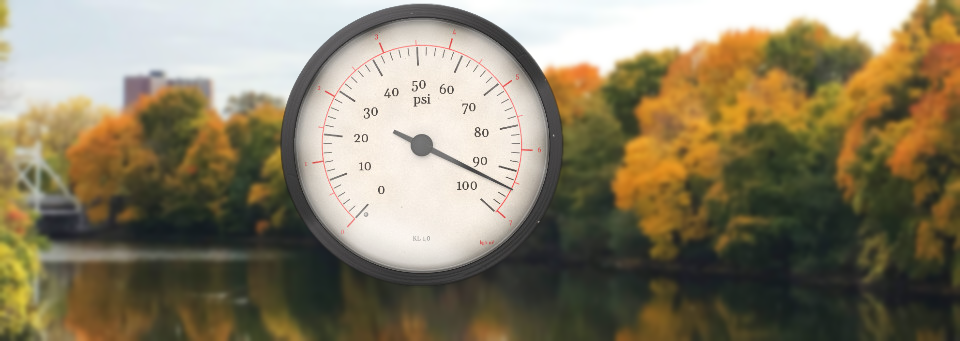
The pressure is 94 psi
